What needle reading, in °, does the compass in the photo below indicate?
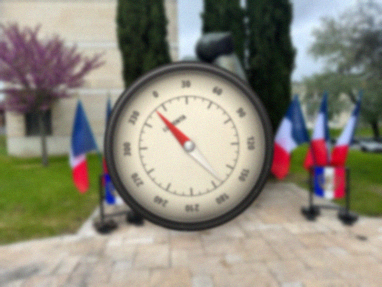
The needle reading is 350 °
